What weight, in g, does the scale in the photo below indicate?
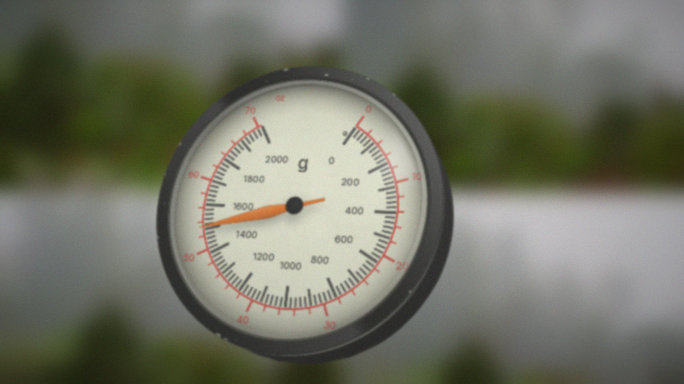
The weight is 1500 g
